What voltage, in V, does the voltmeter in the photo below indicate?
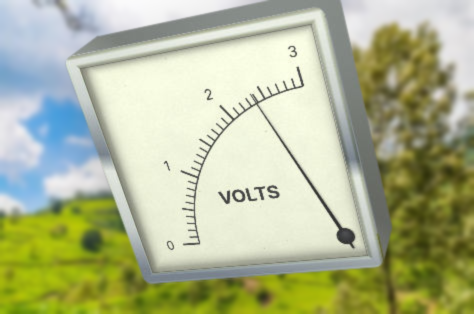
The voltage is 2.4 V
